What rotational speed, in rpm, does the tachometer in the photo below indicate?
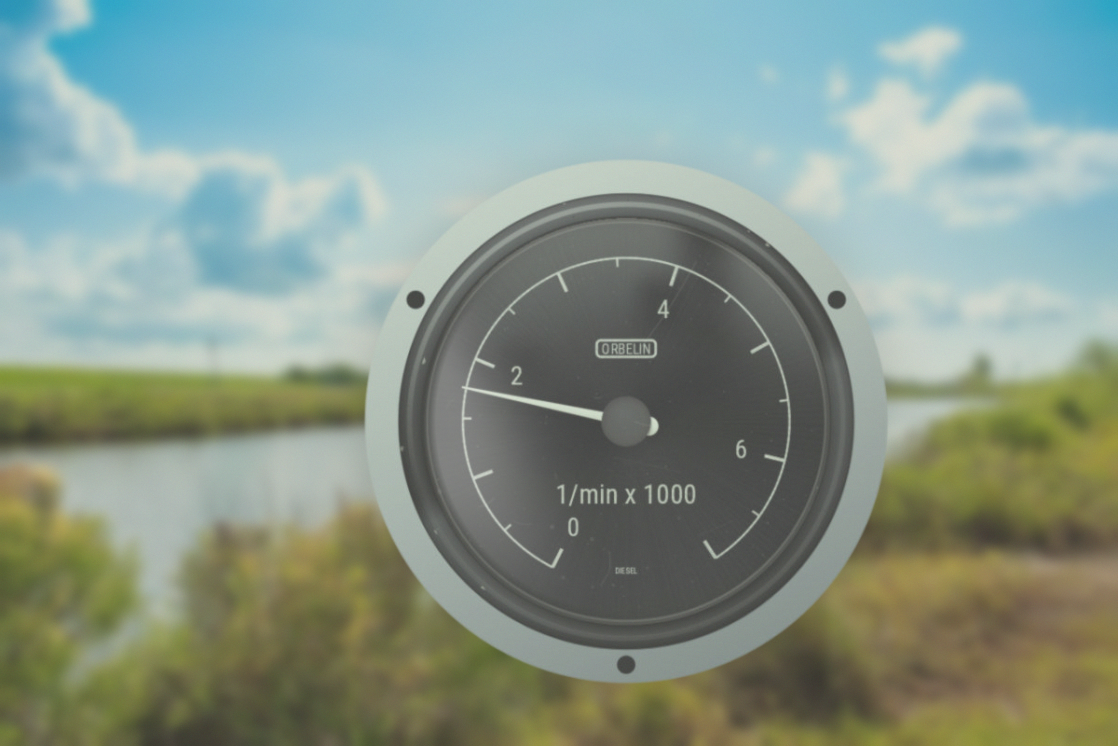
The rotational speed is 1750 rpm
